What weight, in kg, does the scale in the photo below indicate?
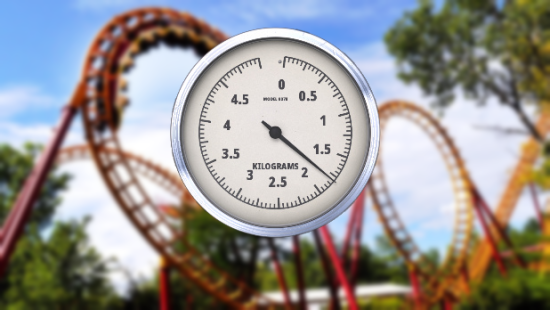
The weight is 1.8 kg
